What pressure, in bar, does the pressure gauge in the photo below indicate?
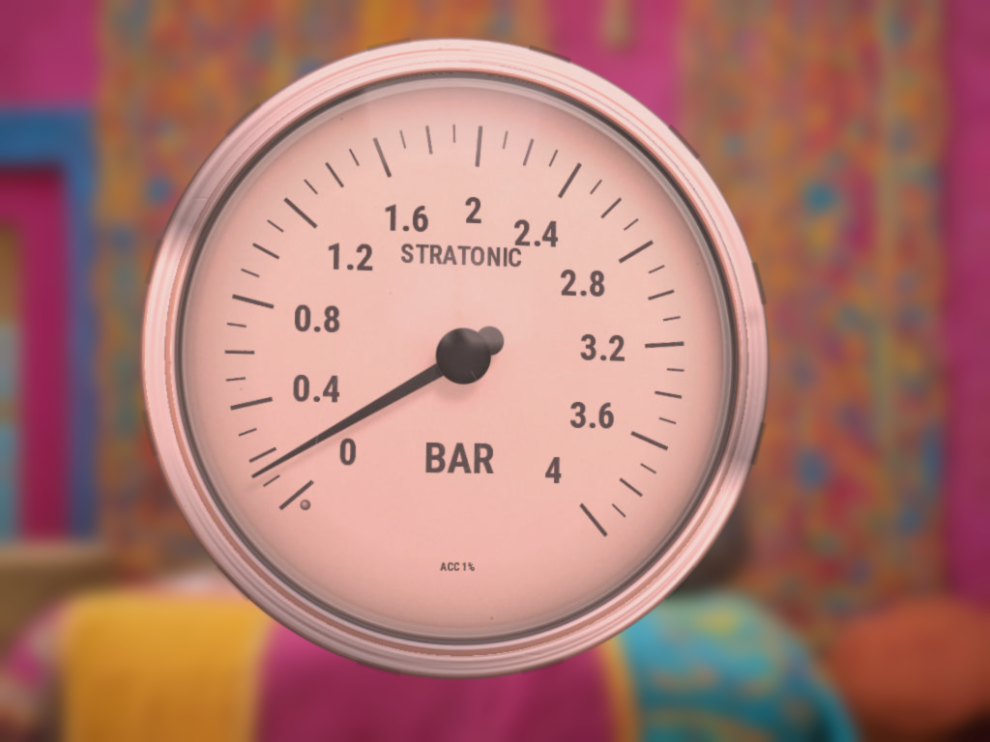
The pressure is 0.15 bar
